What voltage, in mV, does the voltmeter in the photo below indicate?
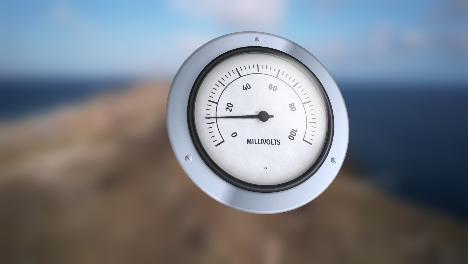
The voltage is 12 mV
